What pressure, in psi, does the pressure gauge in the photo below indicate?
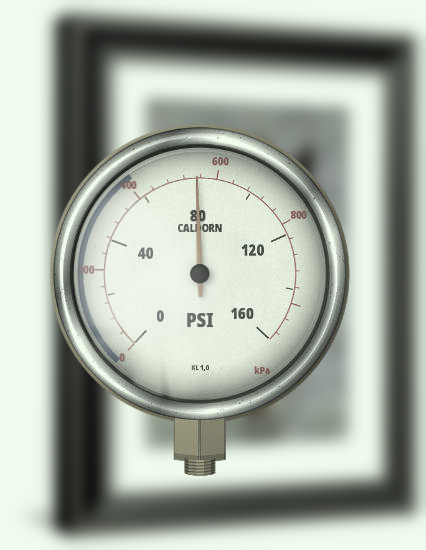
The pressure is 80 psi
